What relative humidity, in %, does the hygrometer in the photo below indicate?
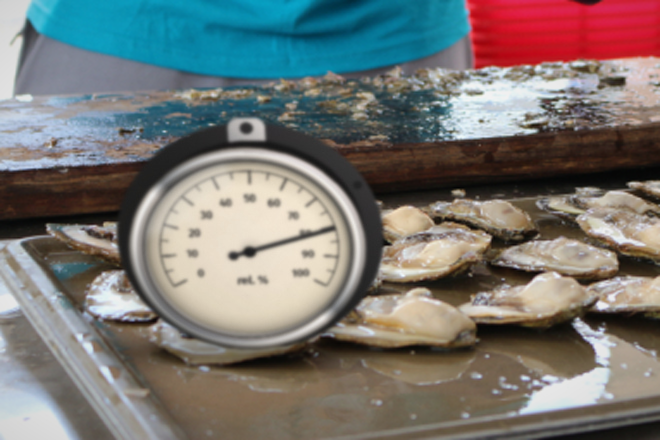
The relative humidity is 80 %
